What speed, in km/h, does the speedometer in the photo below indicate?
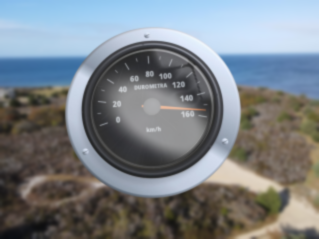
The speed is 155 km/h
